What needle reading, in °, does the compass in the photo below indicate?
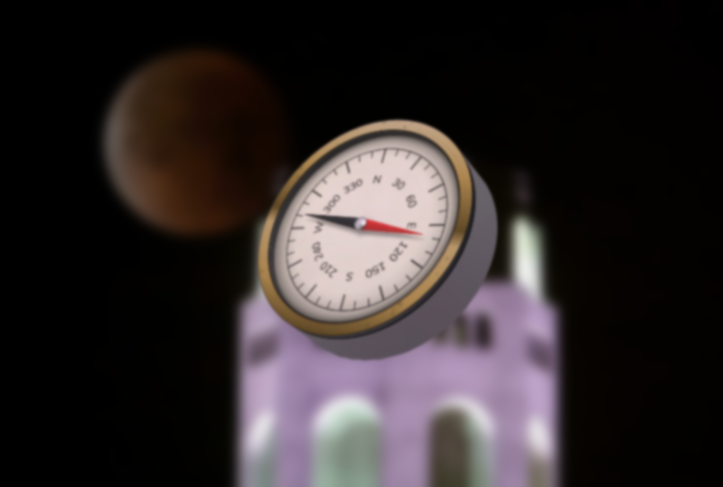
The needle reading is 100 °
